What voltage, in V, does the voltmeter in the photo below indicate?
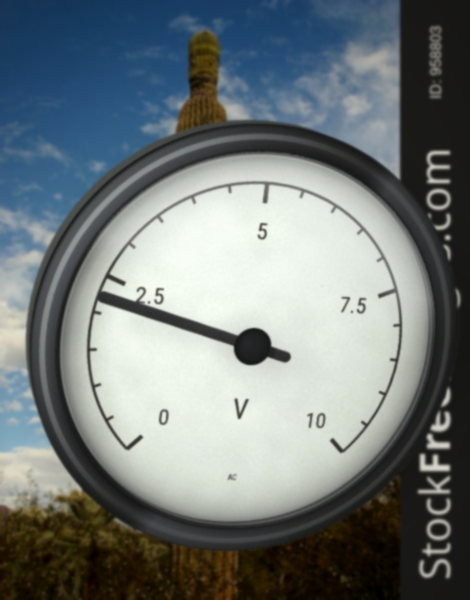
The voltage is 2.25 V
